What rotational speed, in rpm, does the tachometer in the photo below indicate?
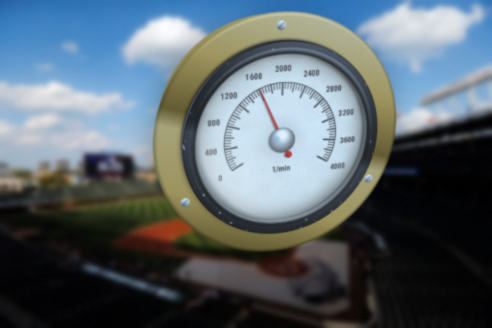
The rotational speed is 1600 rpm
